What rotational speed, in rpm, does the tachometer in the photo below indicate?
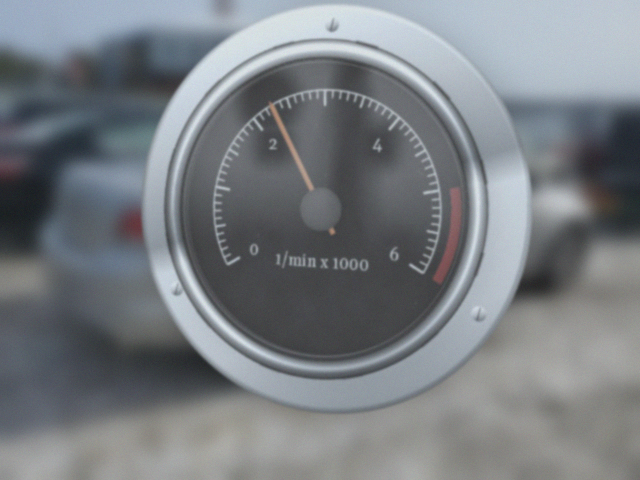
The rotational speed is 2300 rpm
